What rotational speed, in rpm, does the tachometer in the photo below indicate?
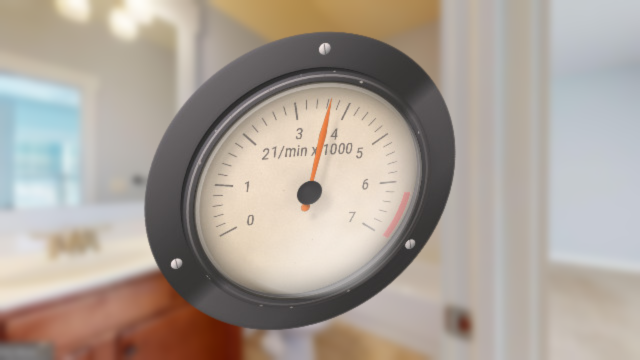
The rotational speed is 3600 rpm
